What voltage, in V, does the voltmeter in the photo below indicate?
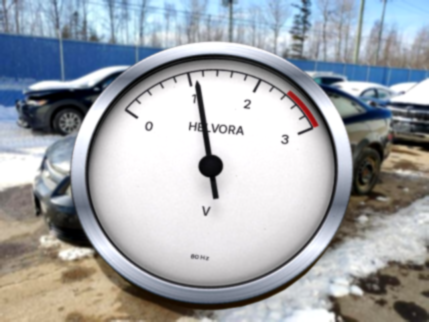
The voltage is 1.1 V
